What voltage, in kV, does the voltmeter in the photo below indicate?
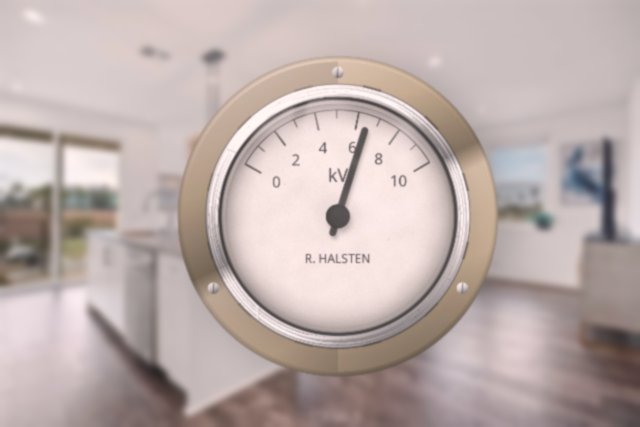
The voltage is 6.5 kV
